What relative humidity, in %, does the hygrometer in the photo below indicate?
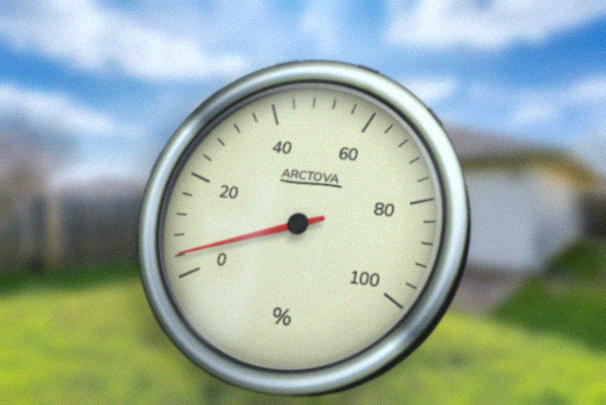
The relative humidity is 4 %
